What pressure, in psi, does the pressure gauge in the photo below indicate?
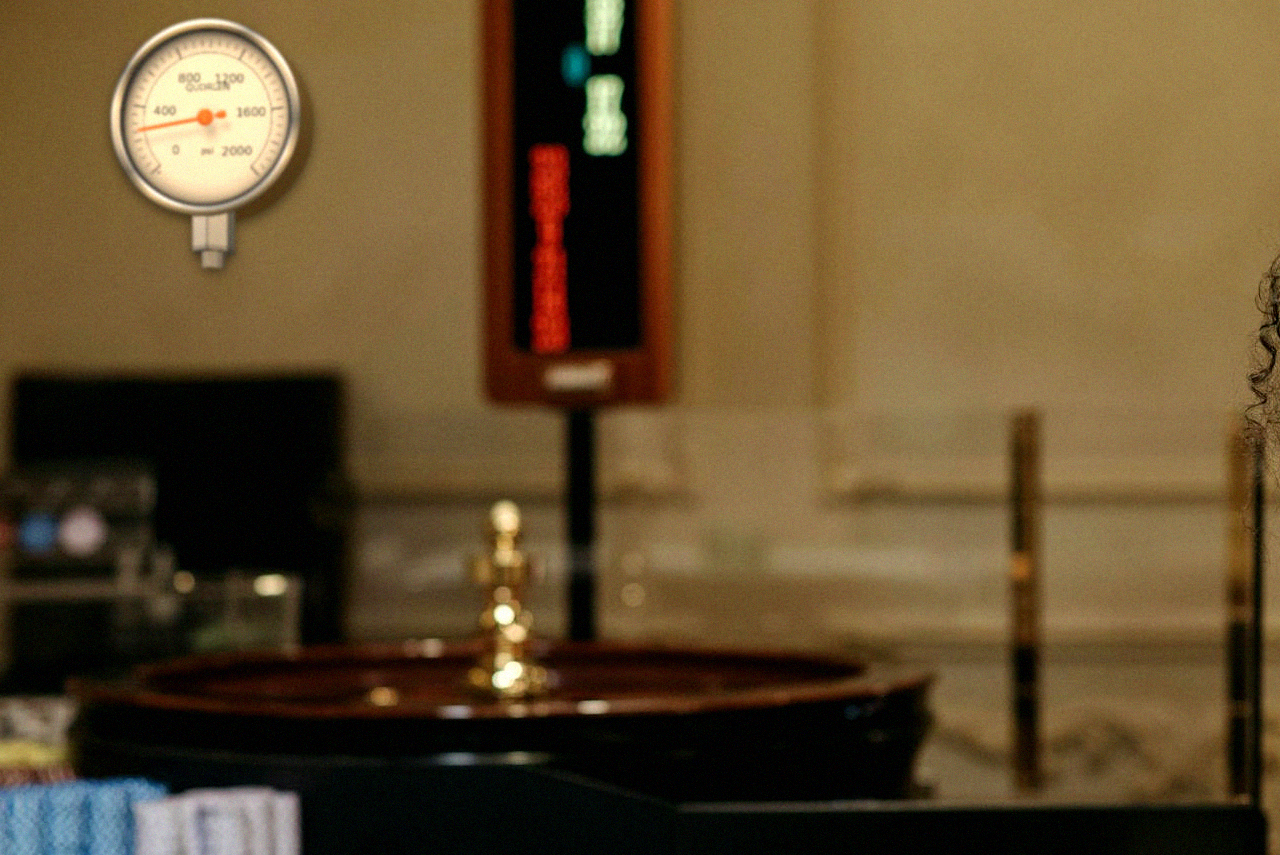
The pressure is 250 psi
